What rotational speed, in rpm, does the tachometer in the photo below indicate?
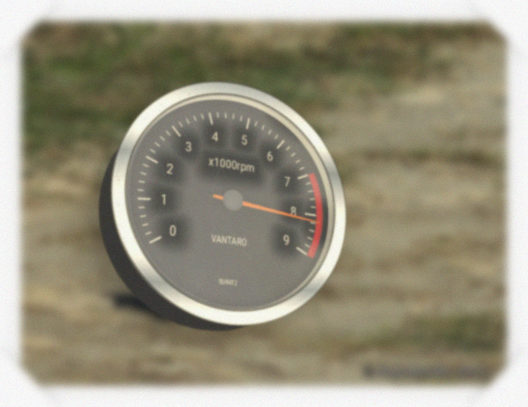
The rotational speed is 8200 rpm
